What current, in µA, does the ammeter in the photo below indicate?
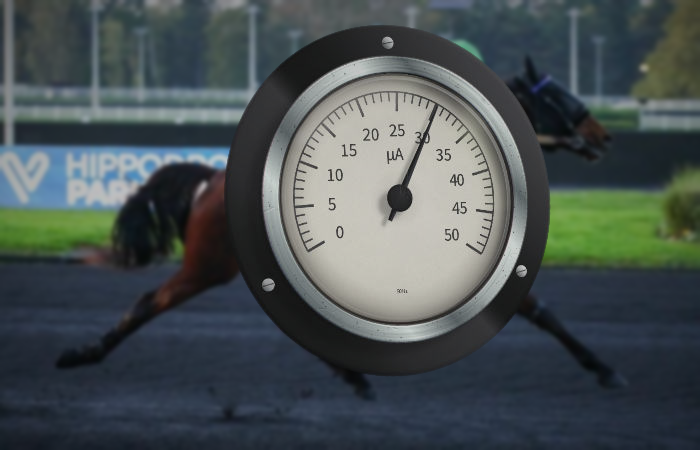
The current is 30 µA
